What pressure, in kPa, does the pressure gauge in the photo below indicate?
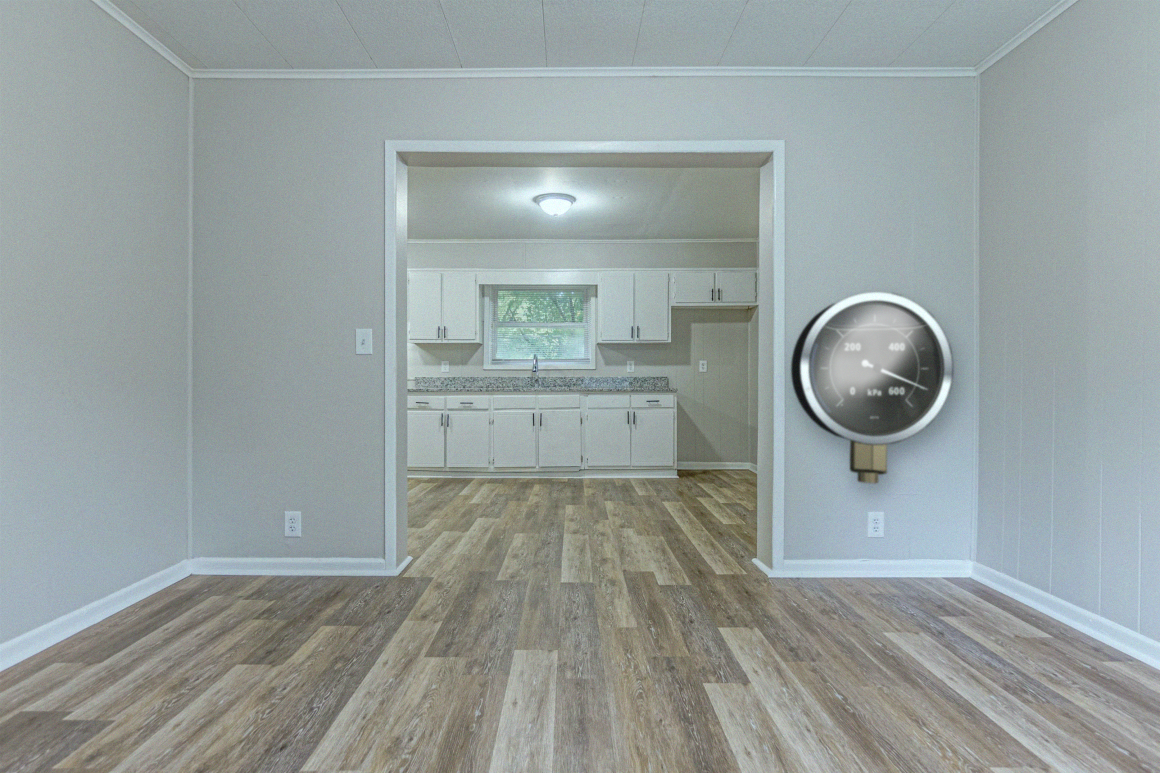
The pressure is 550 kPa
